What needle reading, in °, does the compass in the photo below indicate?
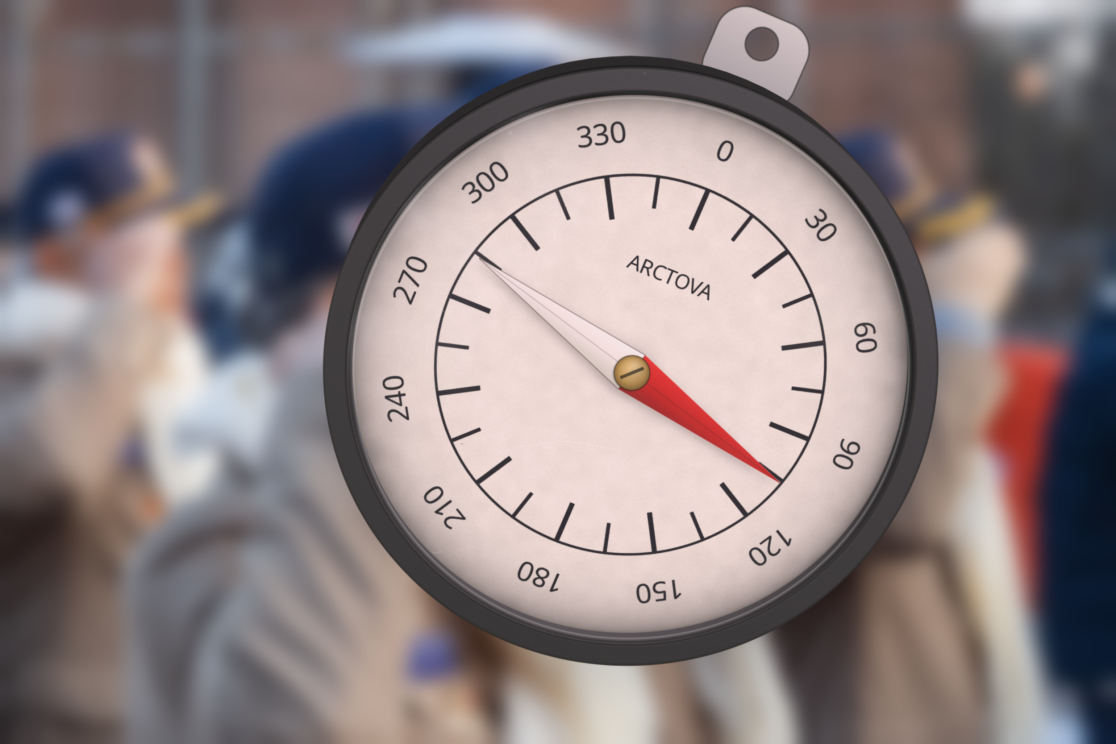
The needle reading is 105 °
